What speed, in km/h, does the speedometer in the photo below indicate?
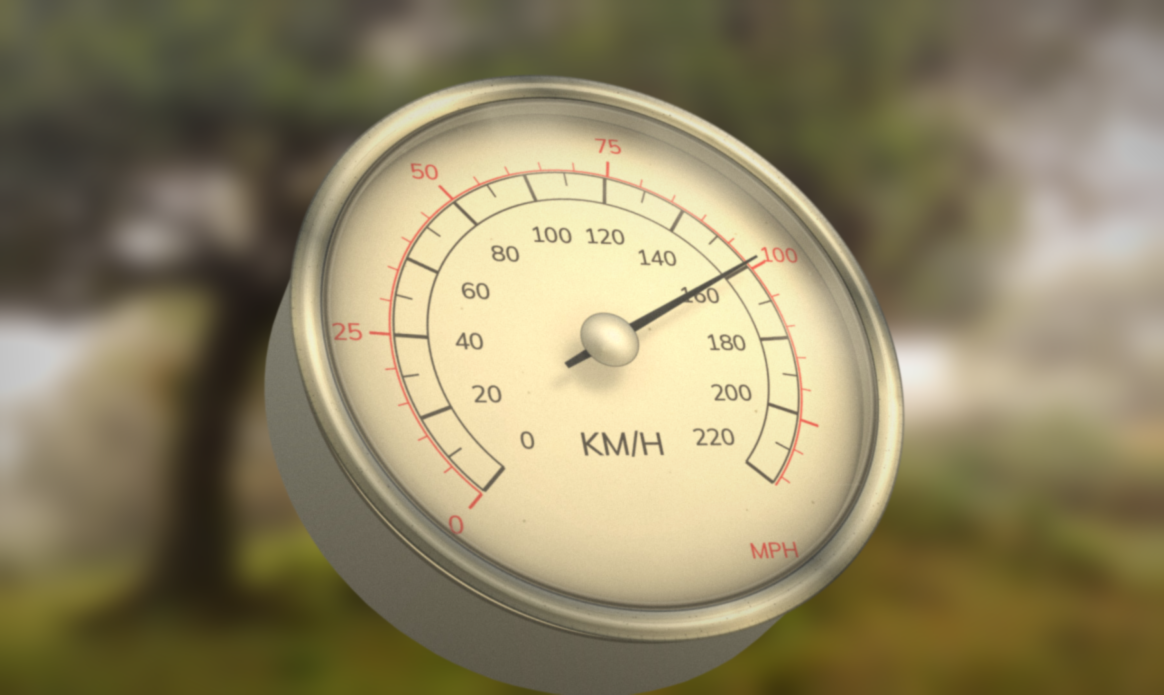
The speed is 160 km/h
